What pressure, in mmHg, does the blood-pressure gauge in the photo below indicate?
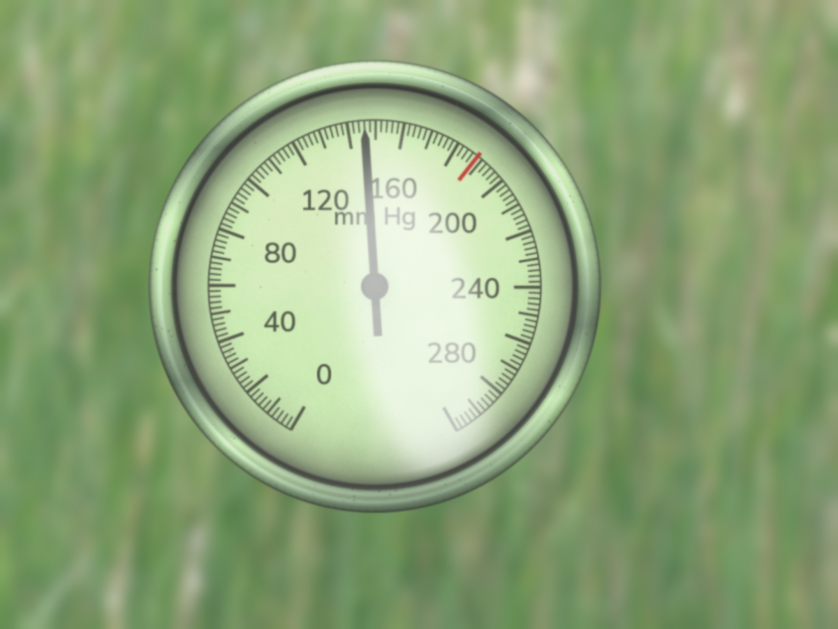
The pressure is 146 mmHg
